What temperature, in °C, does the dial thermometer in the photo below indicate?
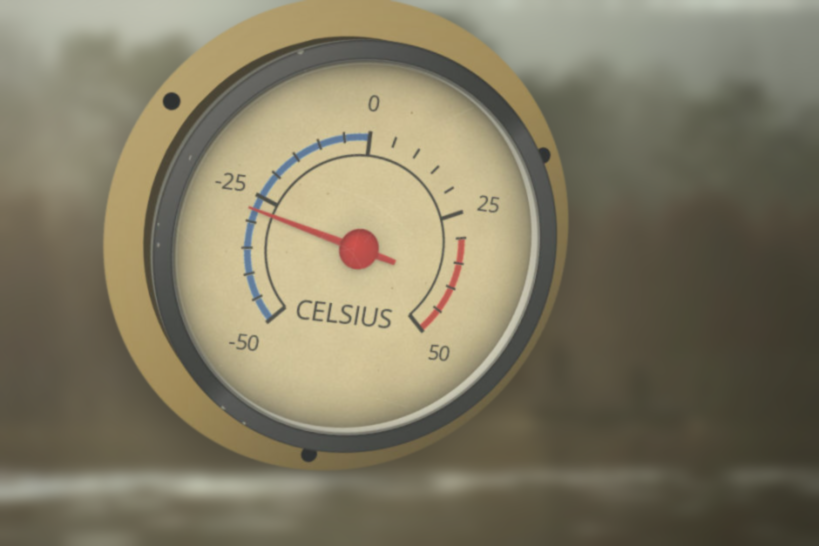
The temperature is -27.5 °C
